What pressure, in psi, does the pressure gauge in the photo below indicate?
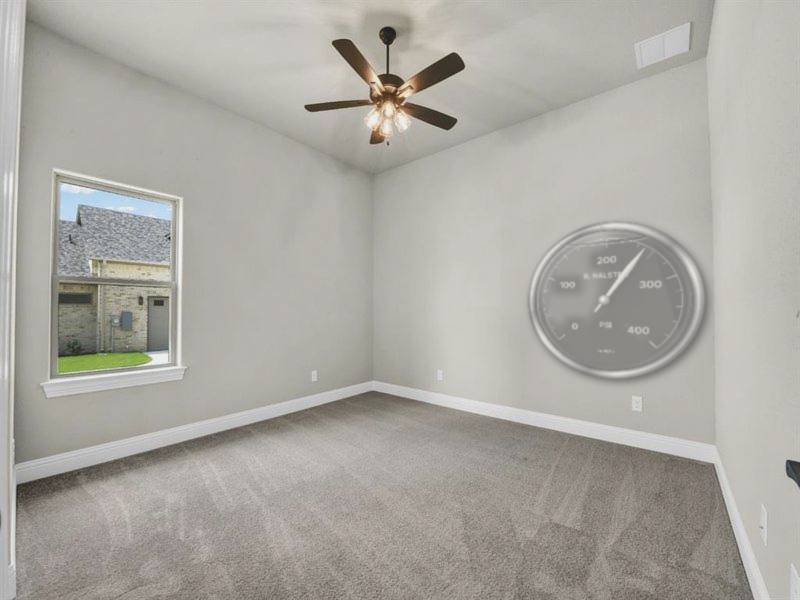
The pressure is 250 psi
